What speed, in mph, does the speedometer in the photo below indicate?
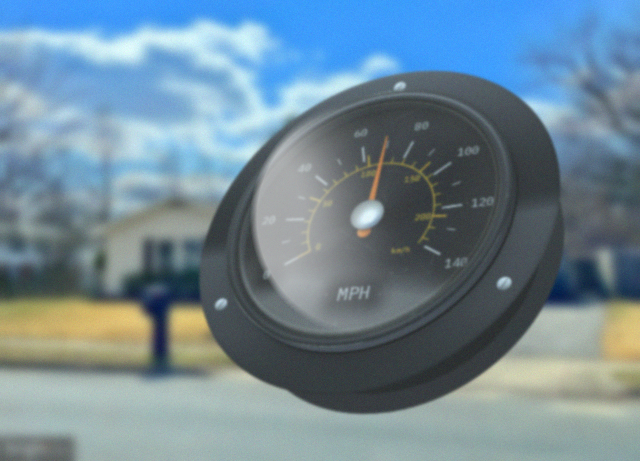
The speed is 70 mph
